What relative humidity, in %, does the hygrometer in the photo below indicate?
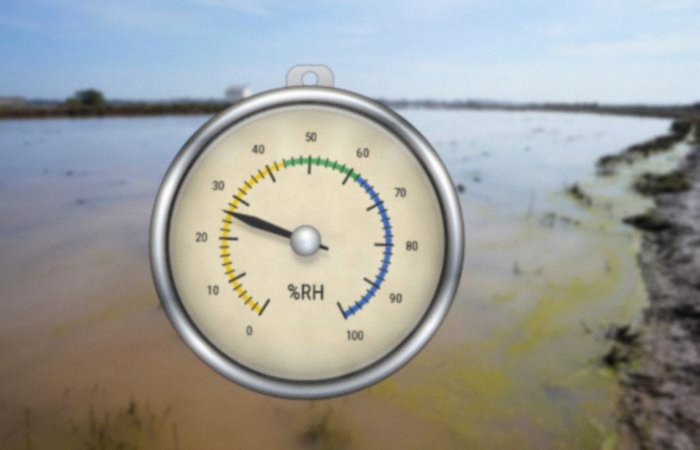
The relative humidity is 26 %
